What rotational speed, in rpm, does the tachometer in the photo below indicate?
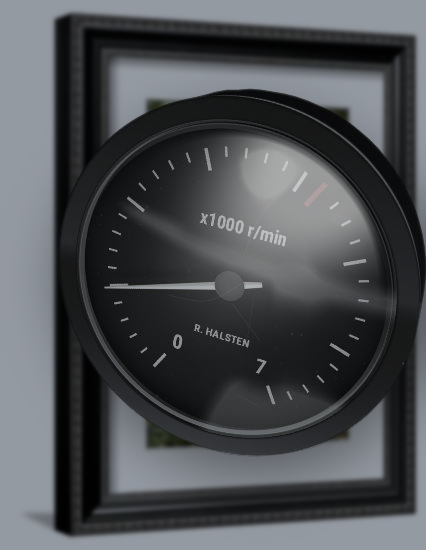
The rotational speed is 1000 rpm
